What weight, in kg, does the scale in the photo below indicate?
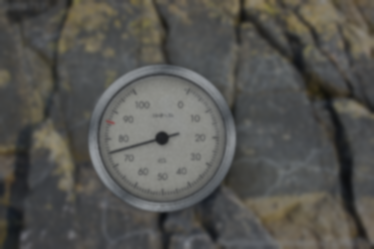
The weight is 75 kg
